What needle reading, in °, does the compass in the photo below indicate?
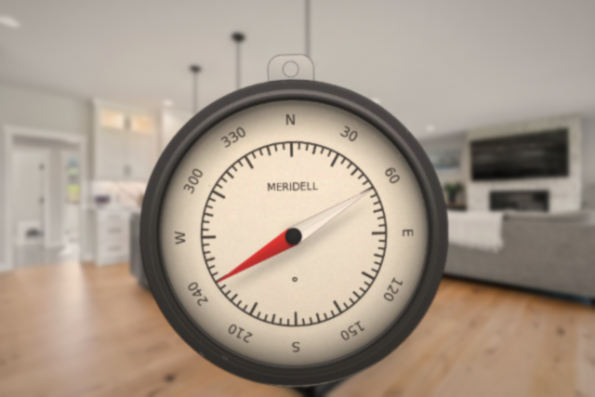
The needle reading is 240 °
